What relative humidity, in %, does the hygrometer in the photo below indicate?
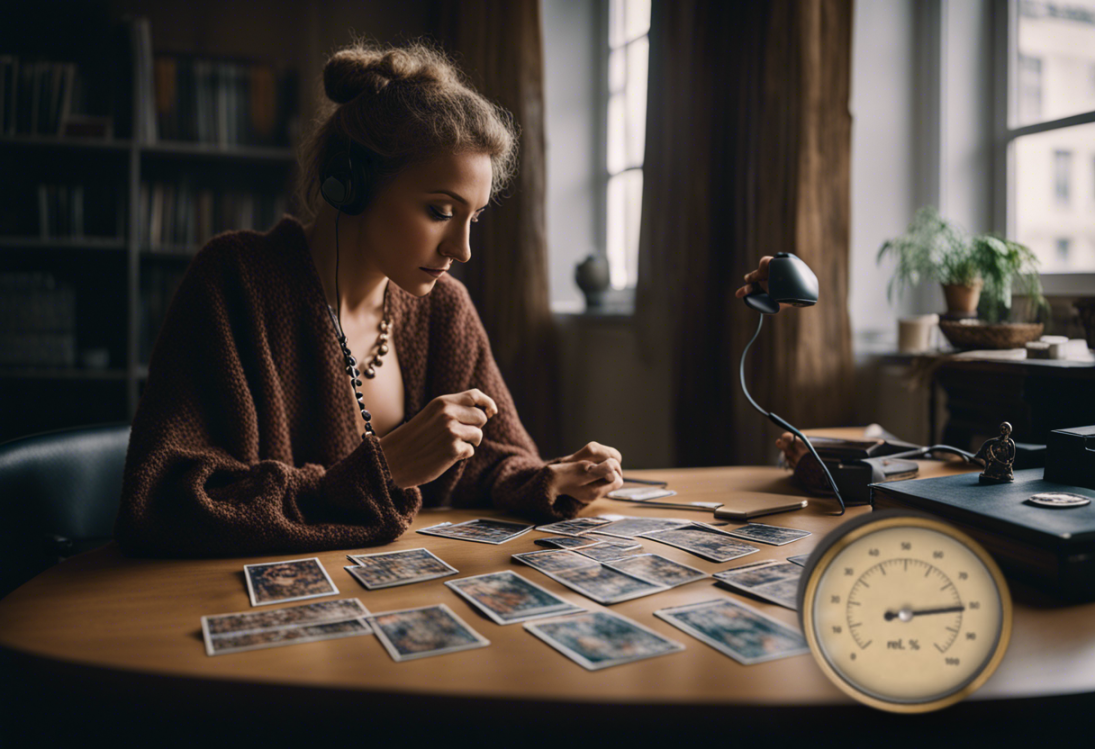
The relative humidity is 80 %
